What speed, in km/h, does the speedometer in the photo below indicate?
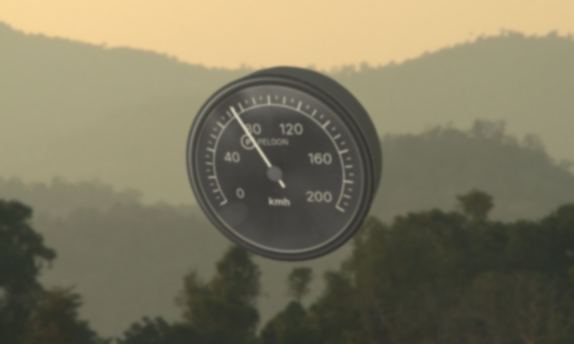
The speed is 75 km/h
